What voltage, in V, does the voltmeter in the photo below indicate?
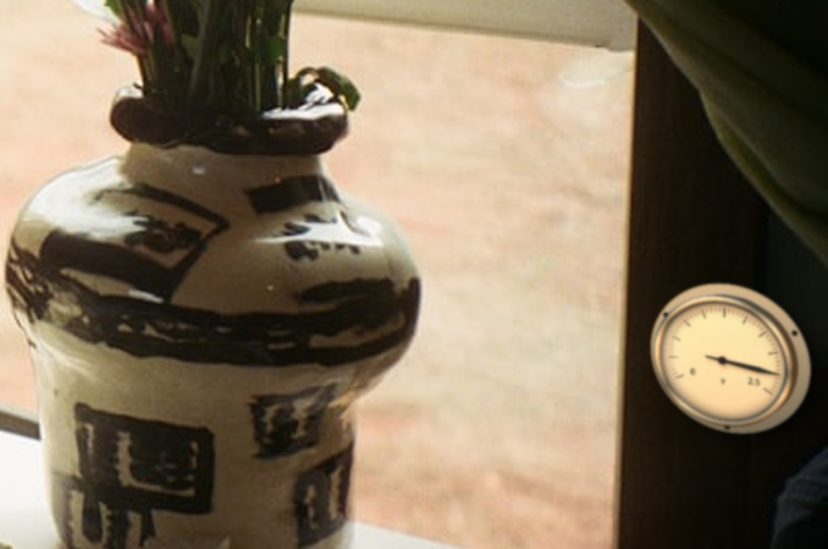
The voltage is 2.25 V
